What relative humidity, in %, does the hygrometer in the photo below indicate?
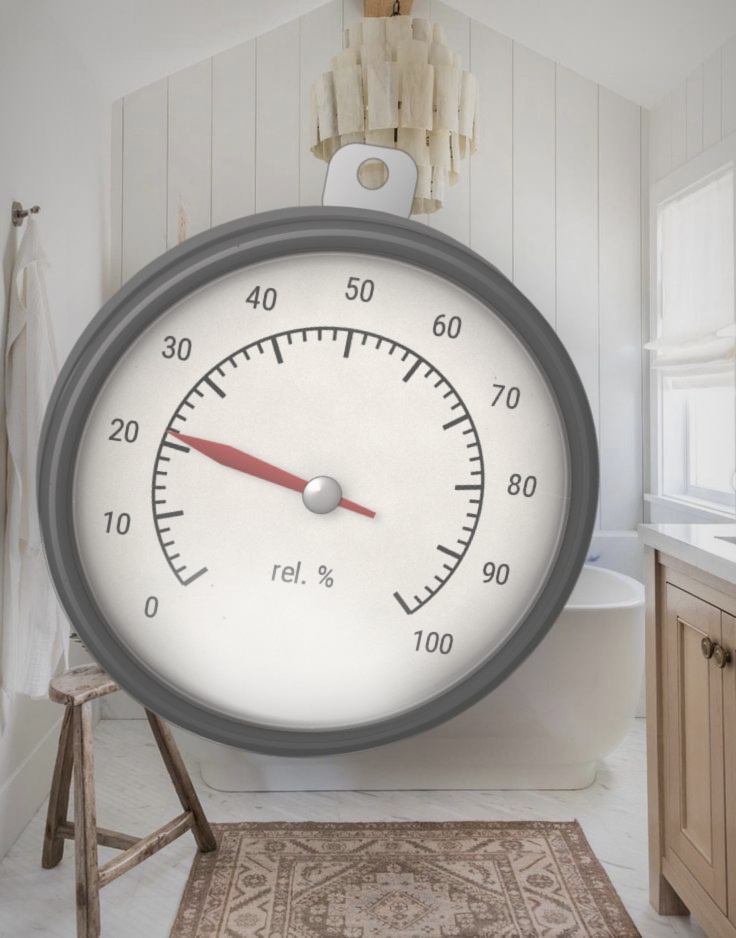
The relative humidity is 22 %
